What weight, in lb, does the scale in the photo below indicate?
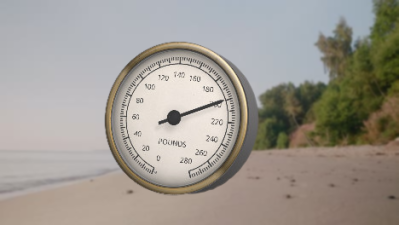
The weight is 200 lb
